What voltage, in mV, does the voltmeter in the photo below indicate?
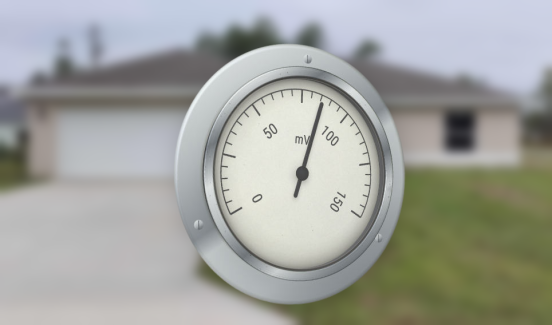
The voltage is 85 mV
